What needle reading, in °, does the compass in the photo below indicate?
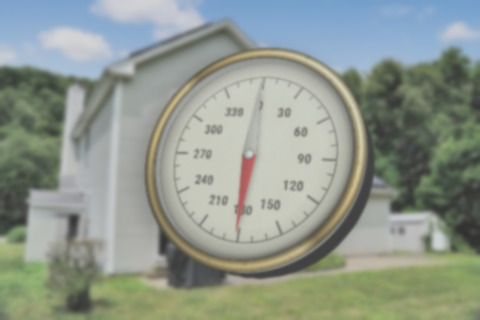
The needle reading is 180 °
